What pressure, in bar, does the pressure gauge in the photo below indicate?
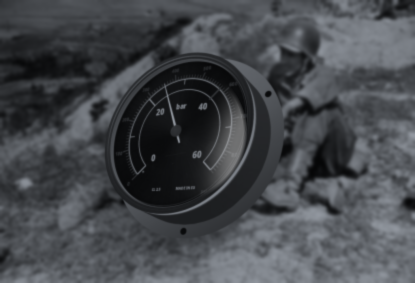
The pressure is 25 bar
